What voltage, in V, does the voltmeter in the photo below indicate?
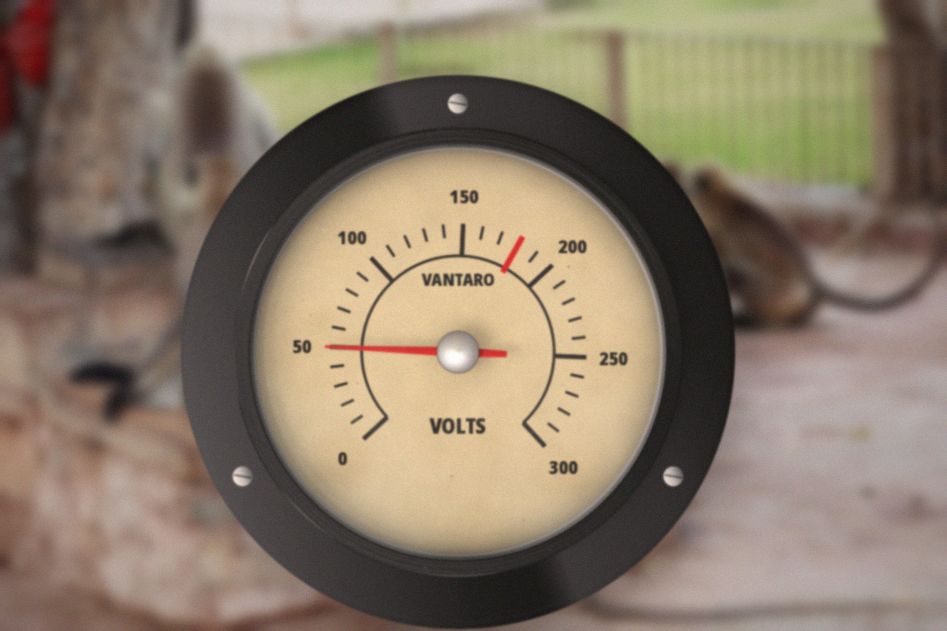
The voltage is 50 V
